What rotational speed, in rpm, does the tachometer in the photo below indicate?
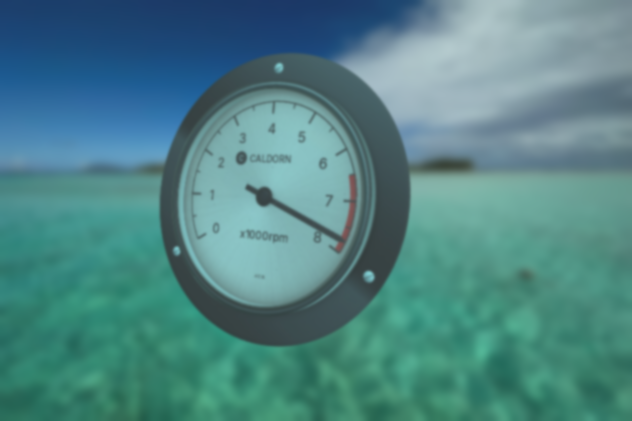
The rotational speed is 7750 rpm
